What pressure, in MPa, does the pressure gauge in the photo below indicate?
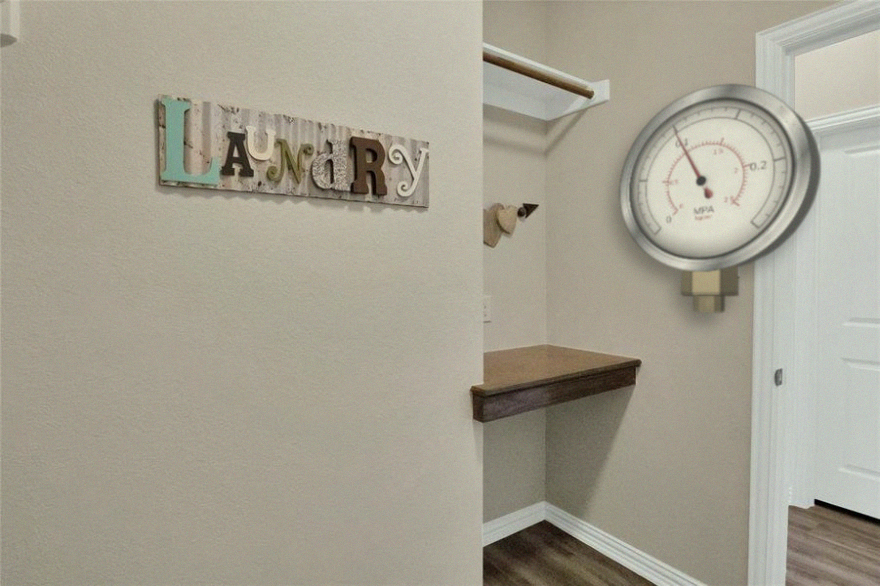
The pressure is 0.1 MPa
